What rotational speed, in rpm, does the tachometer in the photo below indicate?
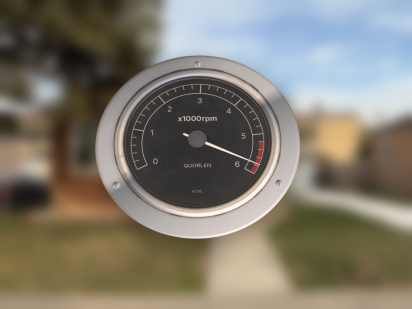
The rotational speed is 5800 rpm
